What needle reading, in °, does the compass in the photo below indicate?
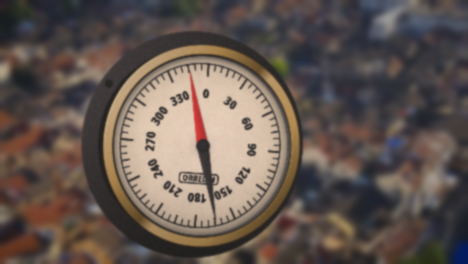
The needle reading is 345 °
